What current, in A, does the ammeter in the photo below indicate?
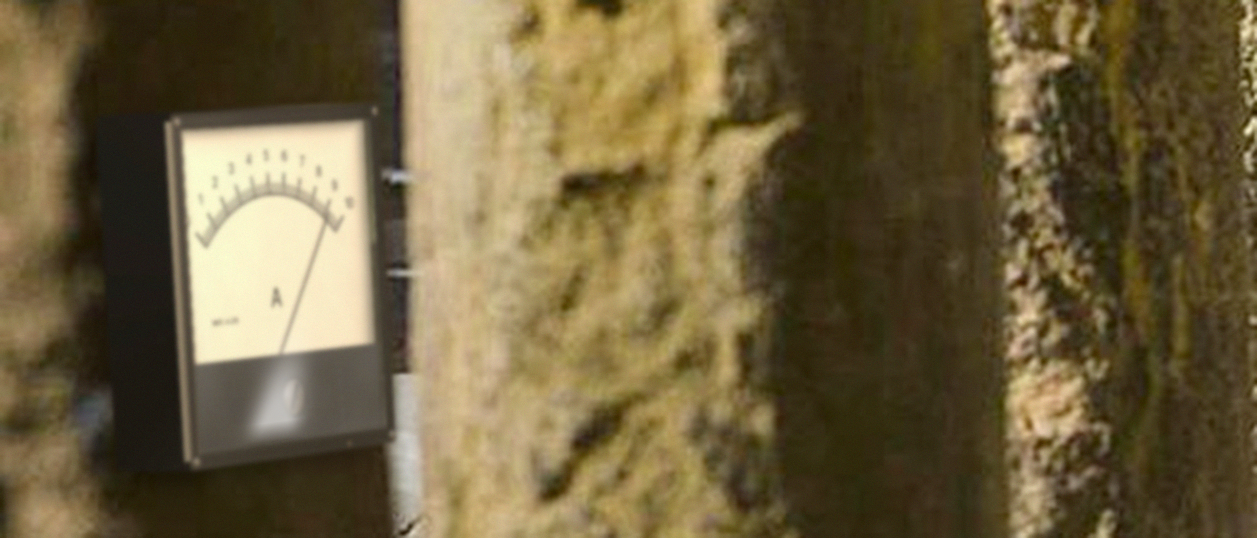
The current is 9 A
